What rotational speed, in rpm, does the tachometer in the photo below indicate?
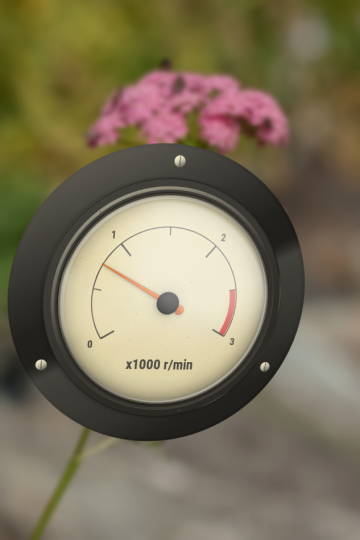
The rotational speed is 750 rpm
